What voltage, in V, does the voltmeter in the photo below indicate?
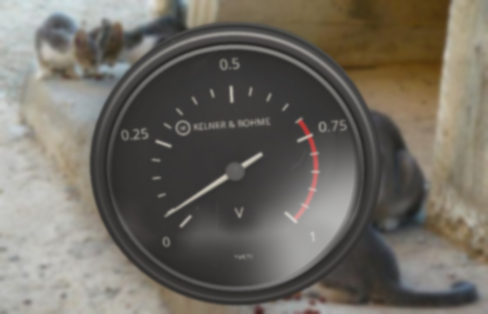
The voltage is 0.05 V
